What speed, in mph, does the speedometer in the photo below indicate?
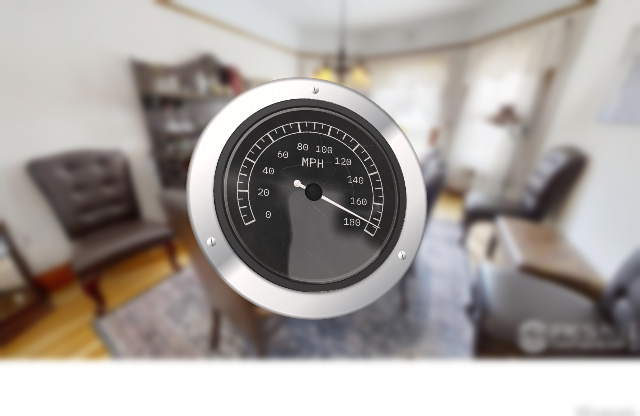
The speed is 175 mph
